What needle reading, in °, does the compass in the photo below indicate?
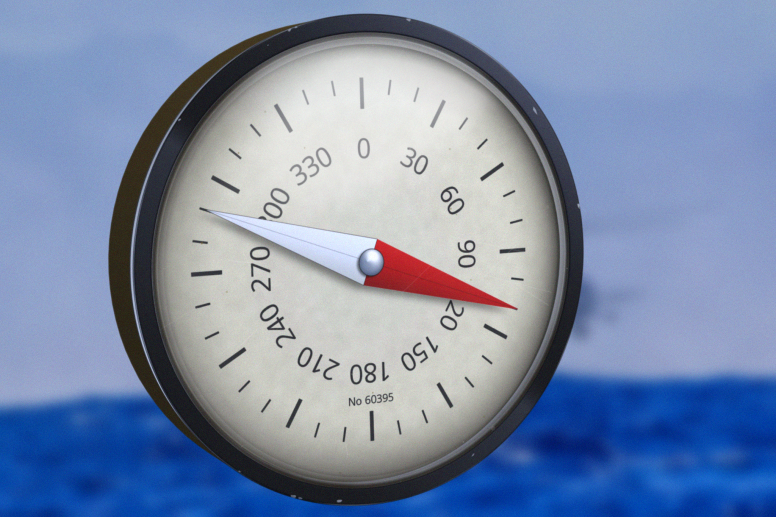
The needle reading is 110 °
